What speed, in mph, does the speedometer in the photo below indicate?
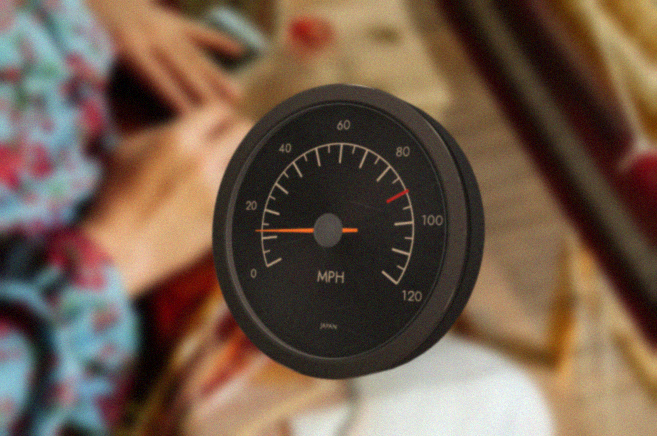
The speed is 12.5 mph
